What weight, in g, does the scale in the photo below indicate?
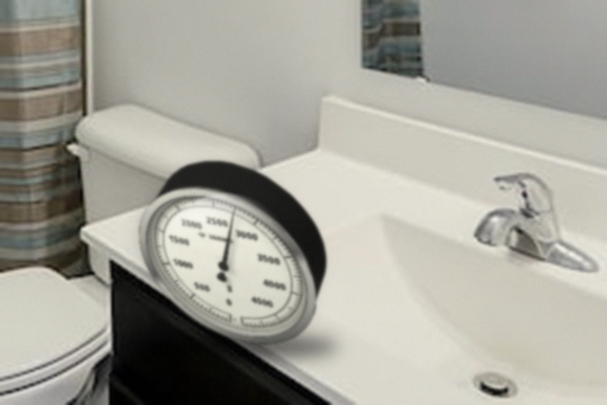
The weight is 2750 g
